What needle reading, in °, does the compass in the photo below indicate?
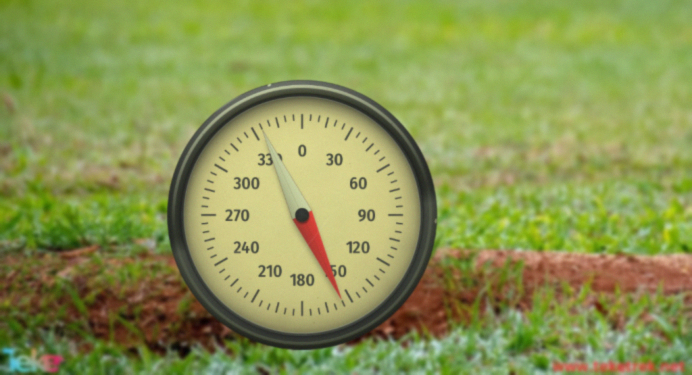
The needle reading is 155 °
